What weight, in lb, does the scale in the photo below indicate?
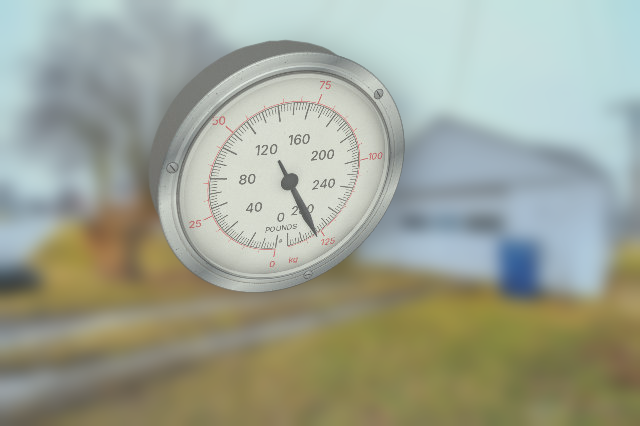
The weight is 280 lb
